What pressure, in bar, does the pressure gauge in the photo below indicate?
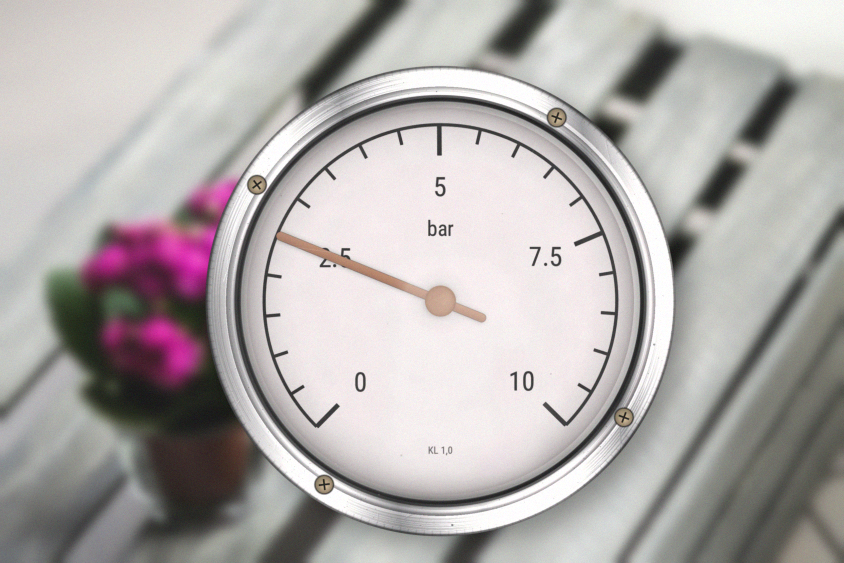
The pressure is 2.5 bar
